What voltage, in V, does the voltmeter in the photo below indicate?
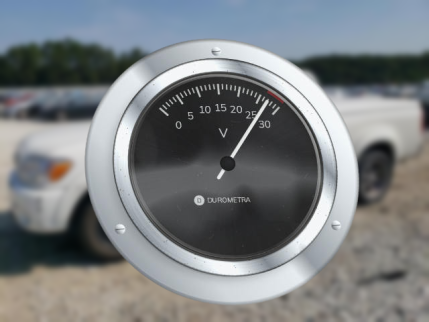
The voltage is 27 V
